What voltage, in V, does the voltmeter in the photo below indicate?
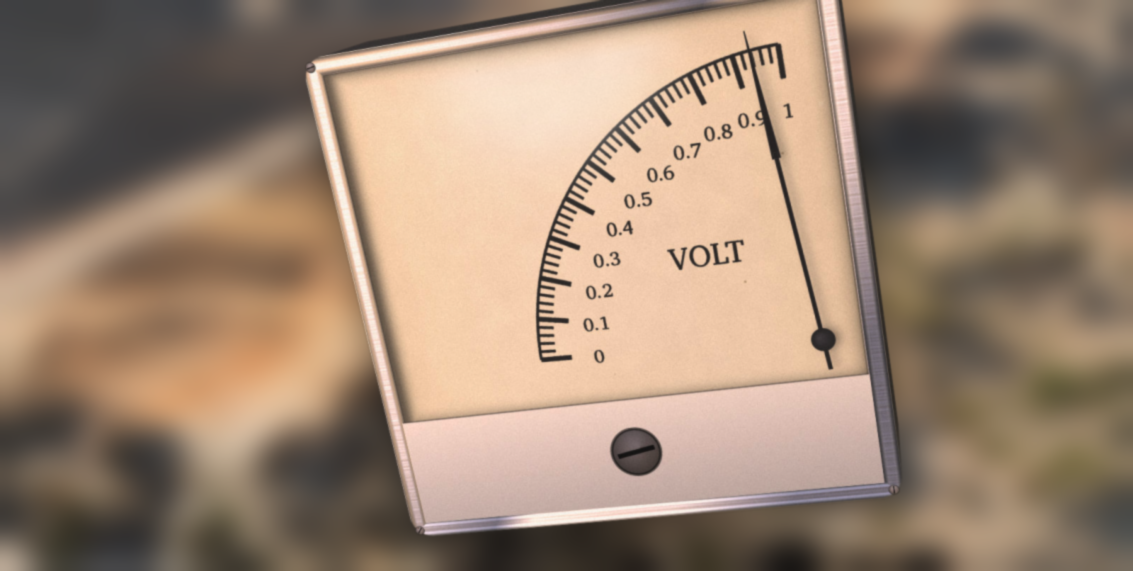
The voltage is 0.94 V
